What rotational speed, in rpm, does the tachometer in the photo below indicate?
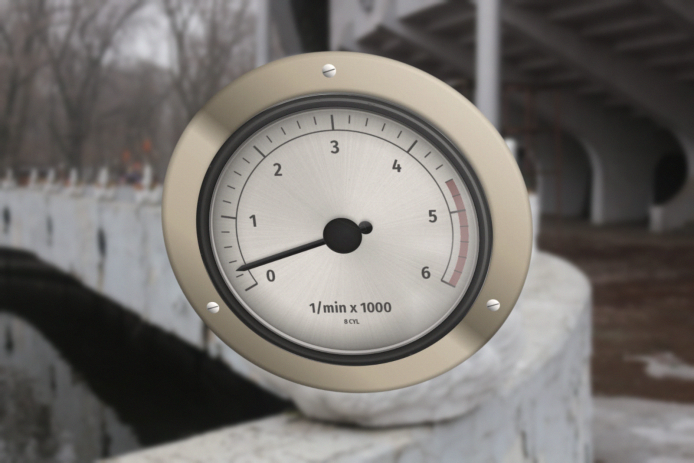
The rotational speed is 300 rpm
